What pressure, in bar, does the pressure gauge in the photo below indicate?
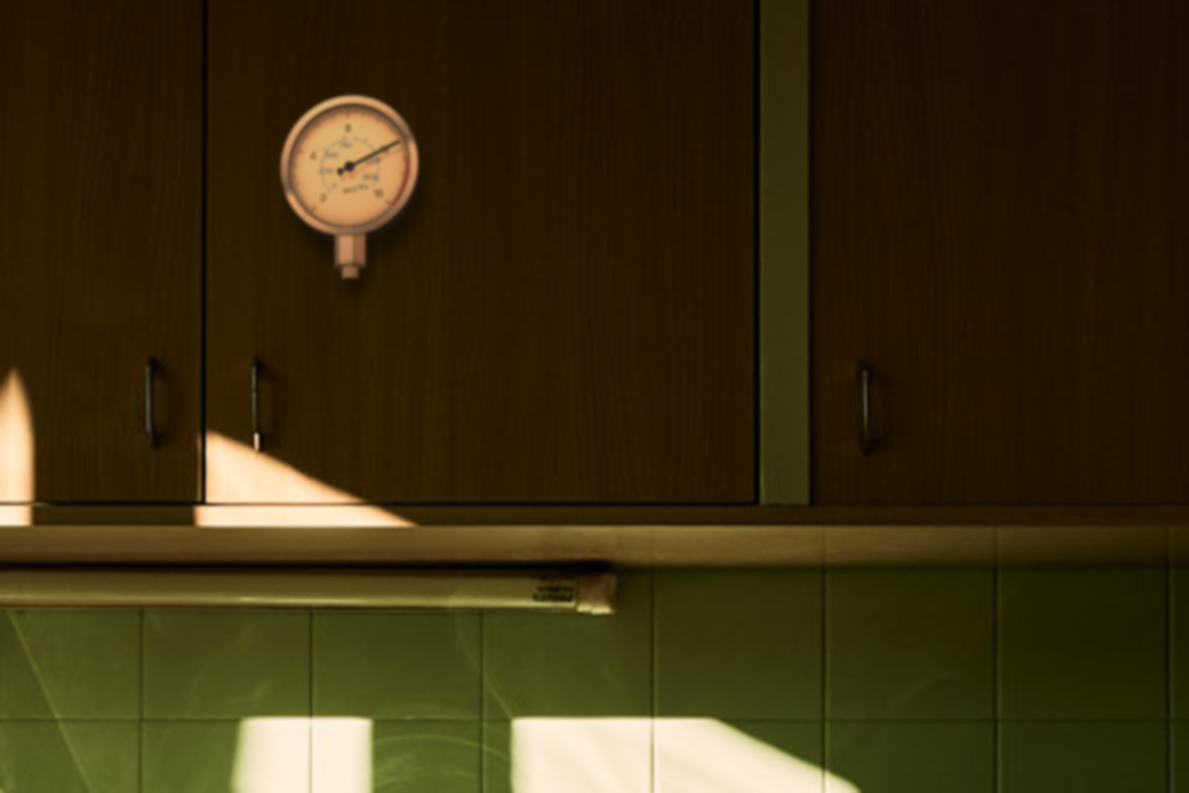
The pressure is 12 bar
